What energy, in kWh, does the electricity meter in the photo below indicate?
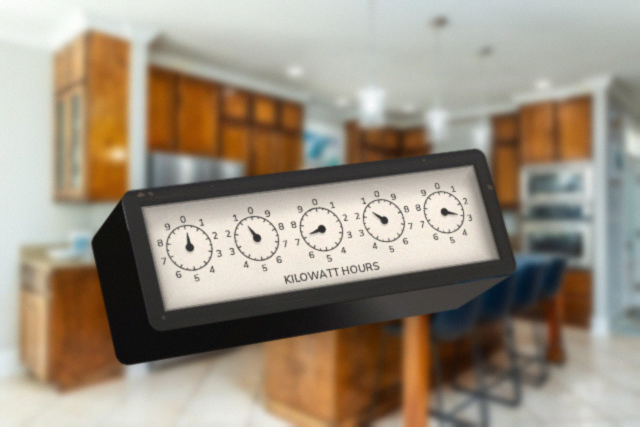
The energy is 713 kWh
